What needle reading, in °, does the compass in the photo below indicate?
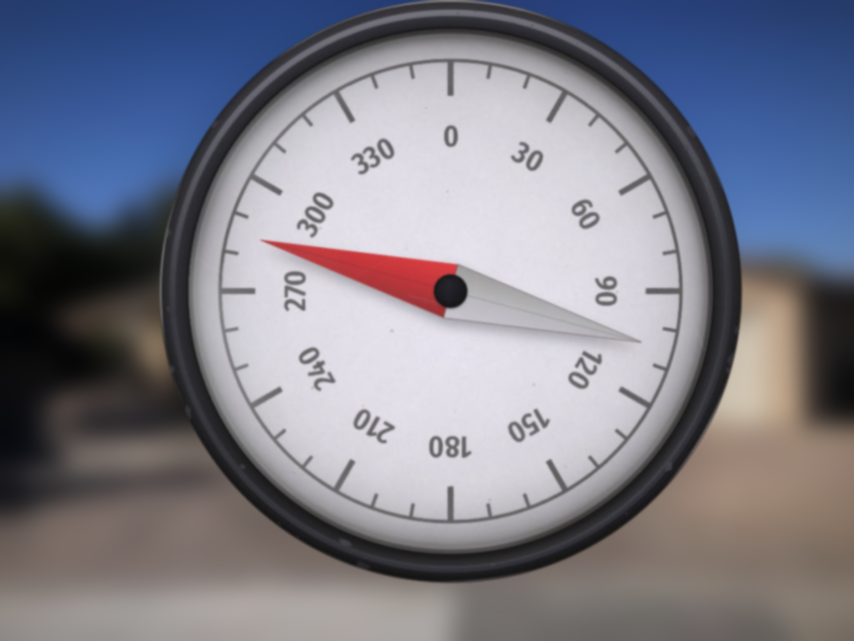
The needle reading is 285 °
